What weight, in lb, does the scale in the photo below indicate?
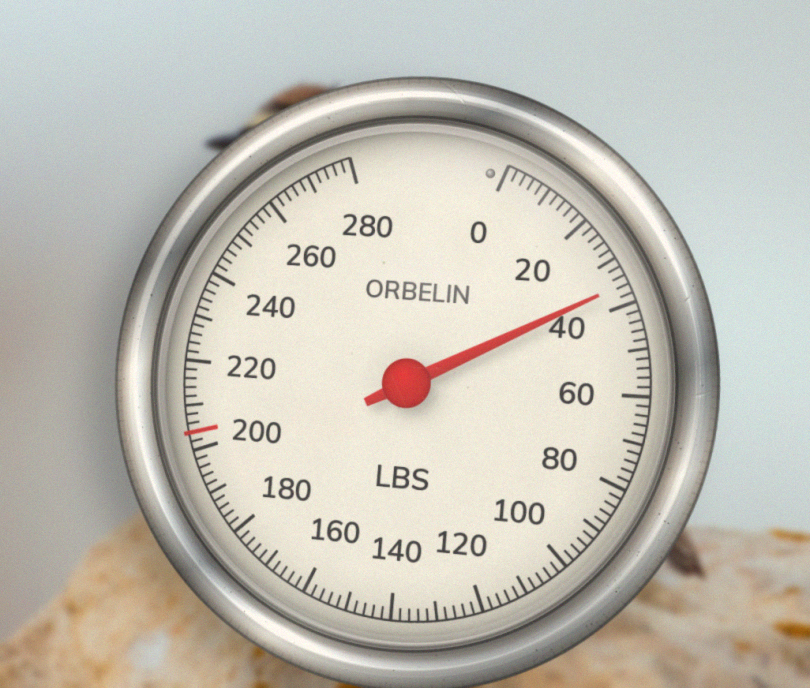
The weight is 36 lb
